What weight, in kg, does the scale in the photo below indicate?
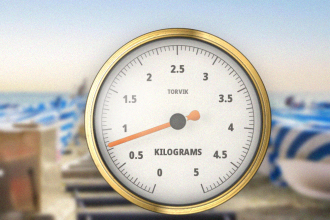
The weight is 0.8 kg
